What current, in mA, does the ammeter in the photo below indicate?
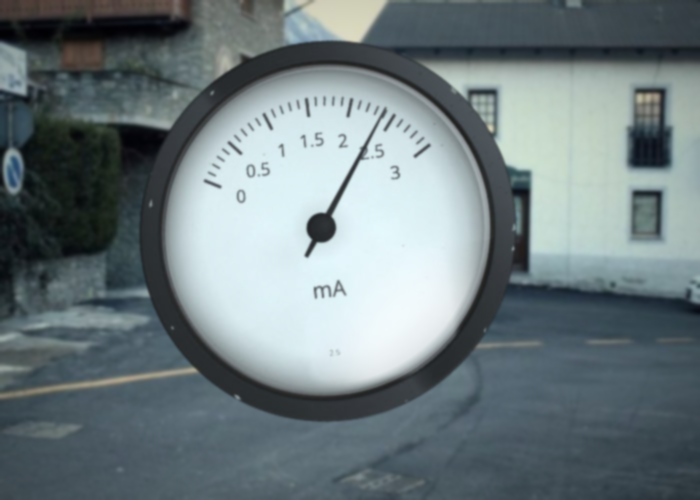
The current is 2.4 mA
